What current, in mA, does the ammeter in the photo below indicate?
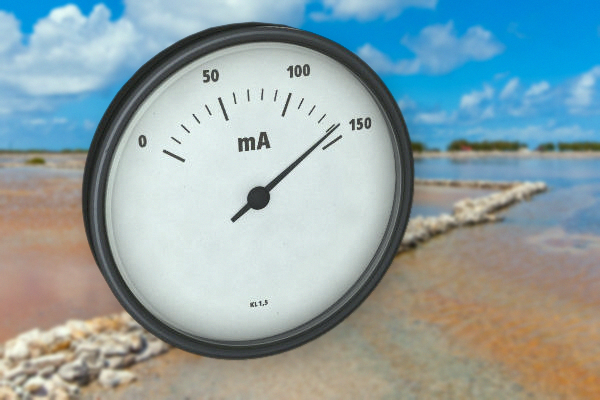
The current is 140 mA
